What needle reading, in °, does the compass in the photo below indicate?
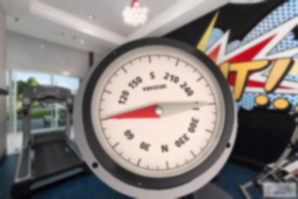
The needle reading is 90 °
